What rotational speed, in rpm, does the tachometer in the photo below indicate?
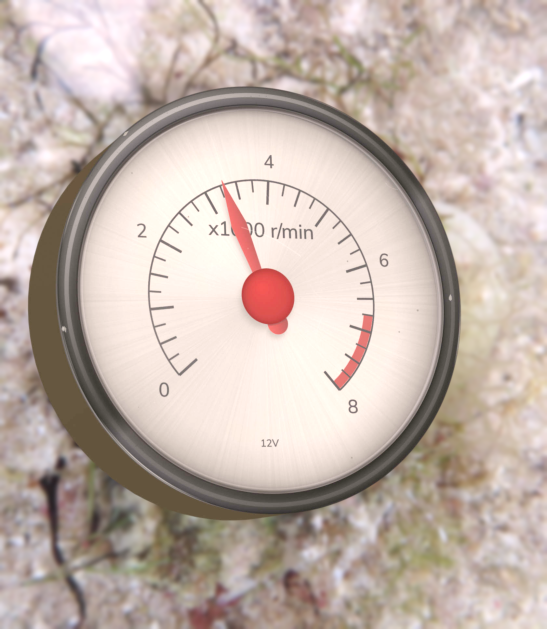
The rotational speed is 3250 rpm
